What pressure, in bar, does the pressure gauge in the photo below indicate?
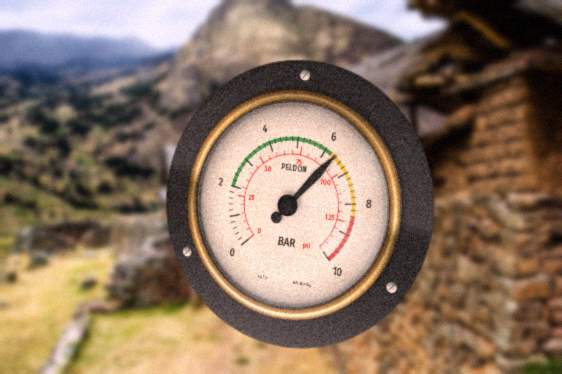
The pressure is 6.4 bar
